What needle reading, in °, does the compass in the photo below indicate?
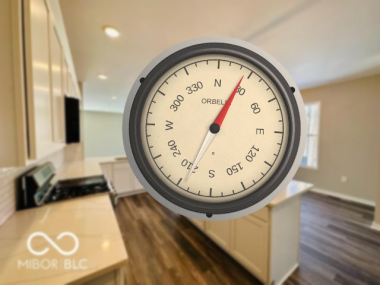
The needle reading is 25 °
